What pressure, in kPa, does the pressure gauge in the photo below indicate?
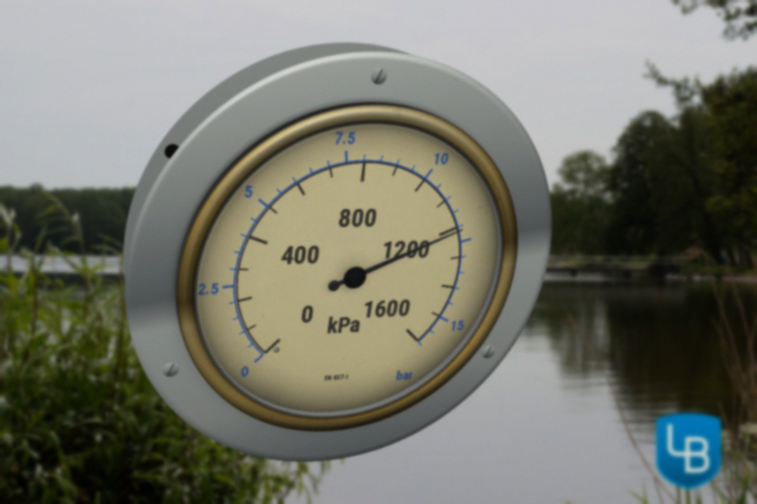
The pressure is 1200 kPa
